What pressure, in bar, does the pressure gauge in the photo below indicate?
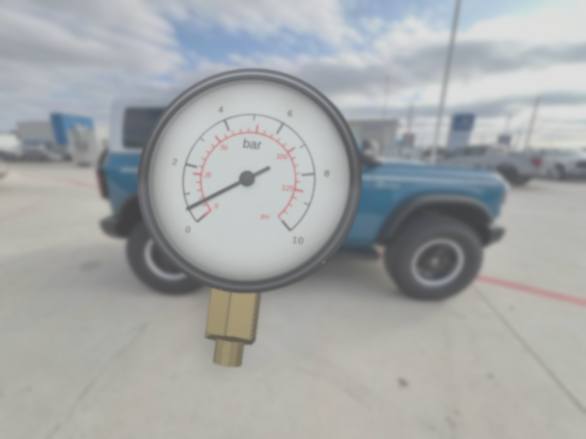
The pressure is 0.5 bar
